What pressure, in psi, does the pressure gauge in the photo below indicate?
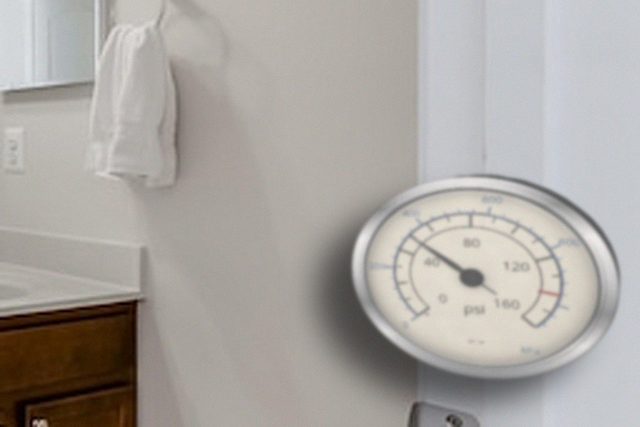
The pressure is 50 psi
